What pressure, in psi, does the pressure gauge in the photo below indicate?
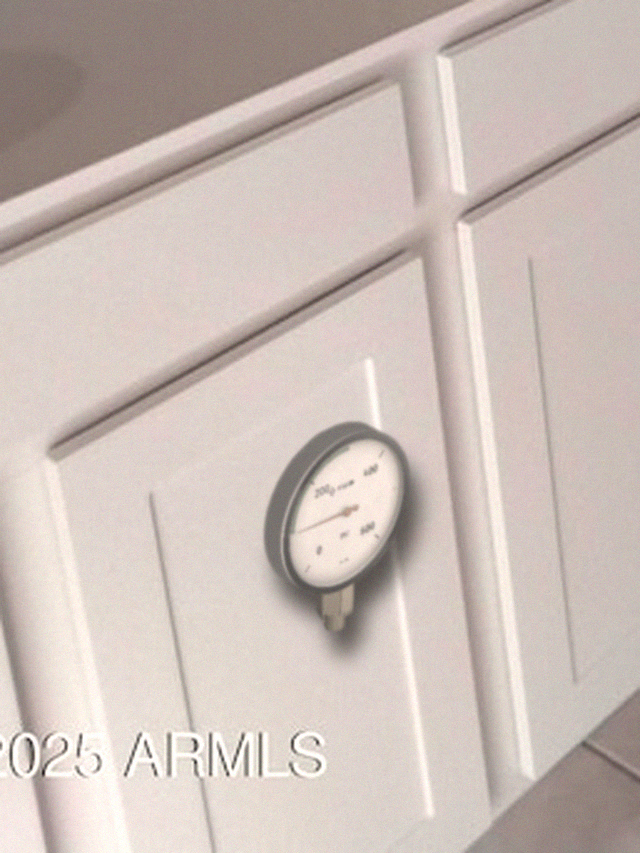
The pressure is 100 psi
